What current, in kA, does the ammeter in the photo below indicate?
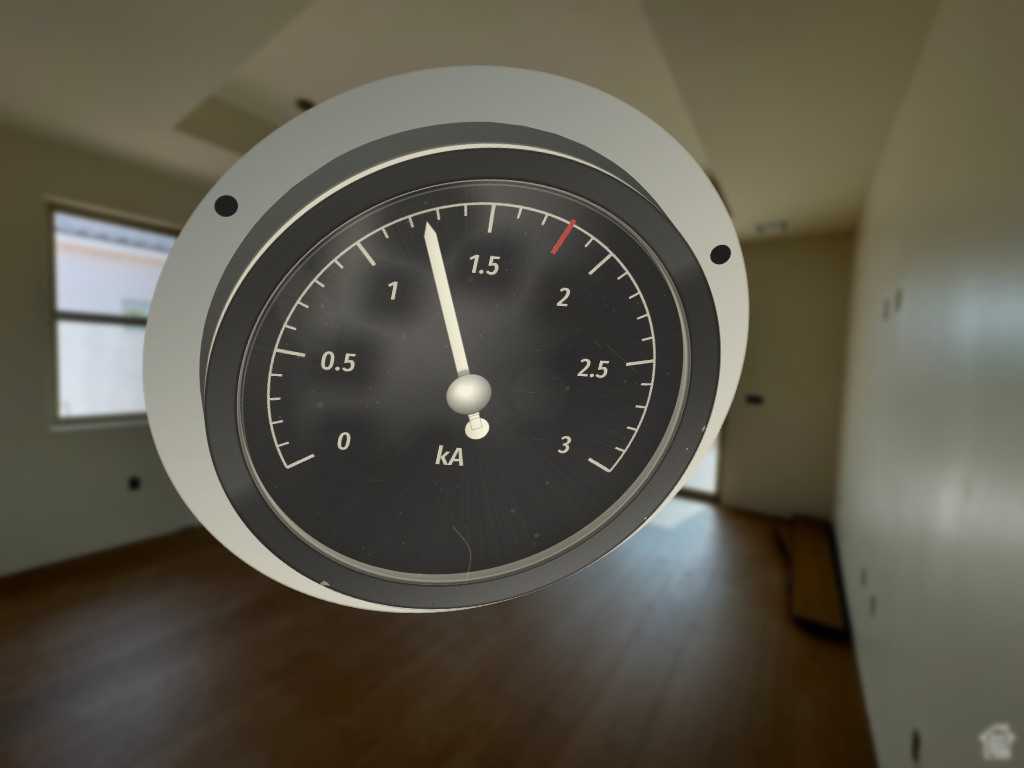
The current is 1.25 kA
